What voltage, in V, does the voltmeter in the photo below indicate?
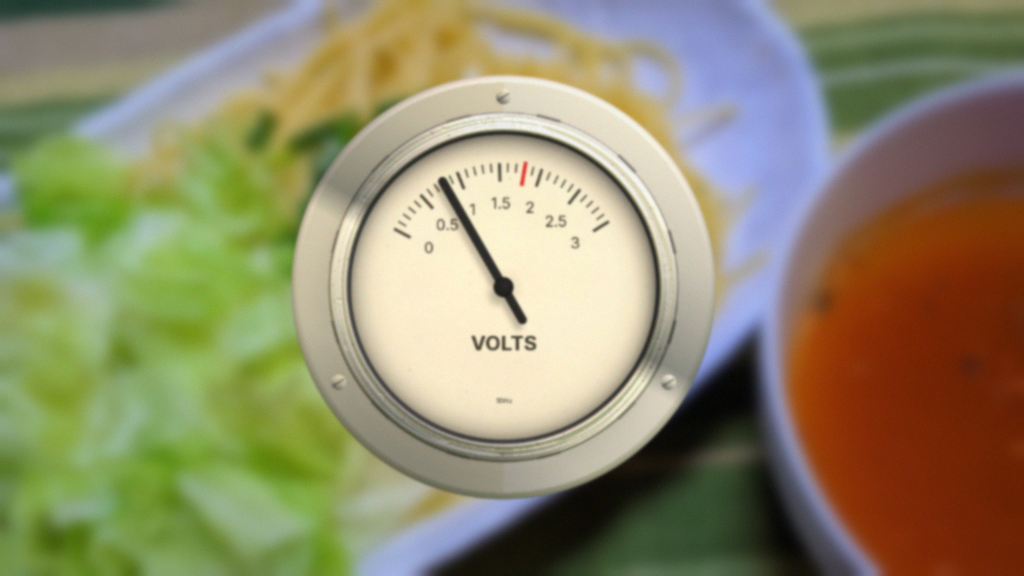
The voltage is 0.8 V
